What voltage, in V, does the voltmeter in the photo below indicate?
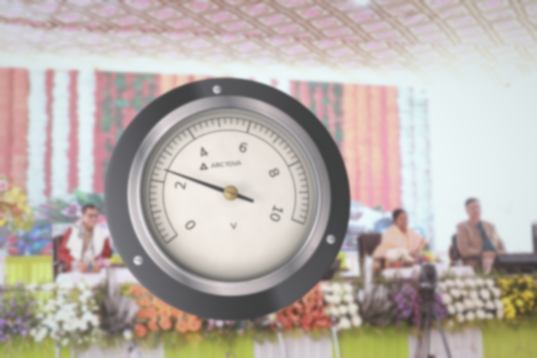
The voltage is 2.4 V
